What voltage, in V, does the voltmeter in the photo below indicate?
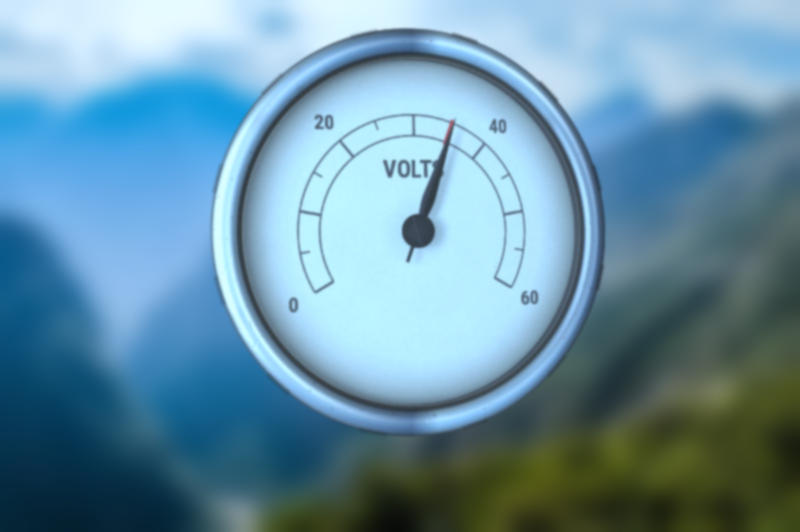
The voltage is 35 V
